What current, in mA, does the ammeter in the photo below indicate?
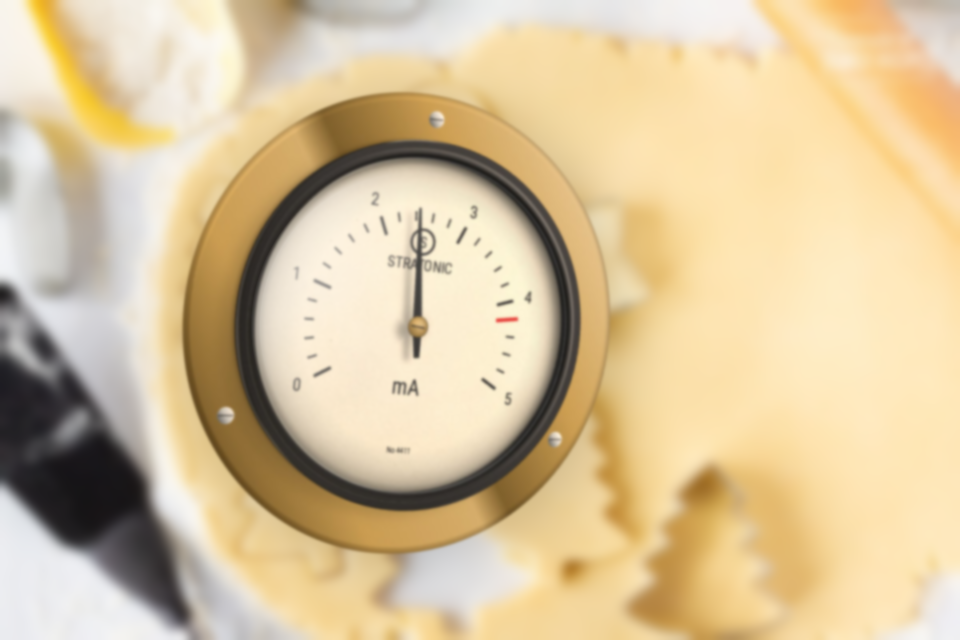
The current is 2.4 mA
